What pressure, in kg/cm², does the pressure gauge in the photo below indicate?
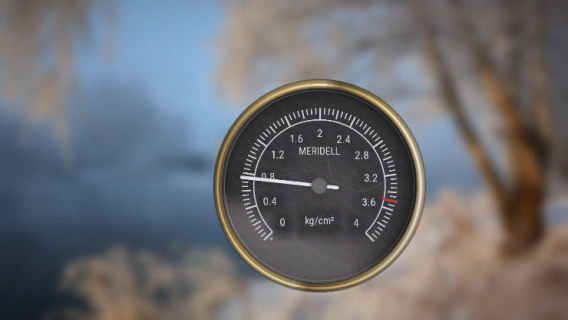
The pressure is 0.75 kg/cm²
